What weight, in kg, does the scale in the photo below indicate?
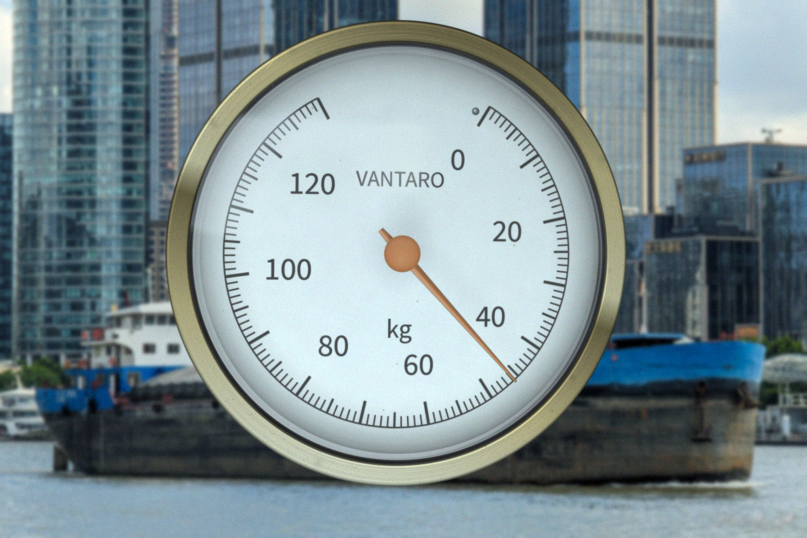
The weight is 46 kg
